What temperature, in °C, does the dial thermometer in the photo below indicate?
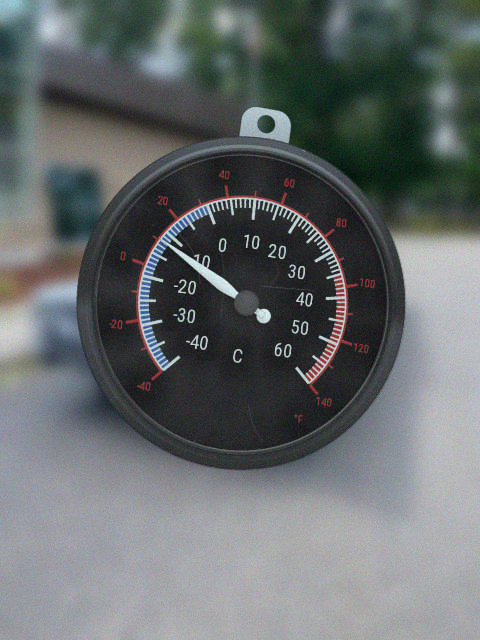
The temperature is -12 °C
